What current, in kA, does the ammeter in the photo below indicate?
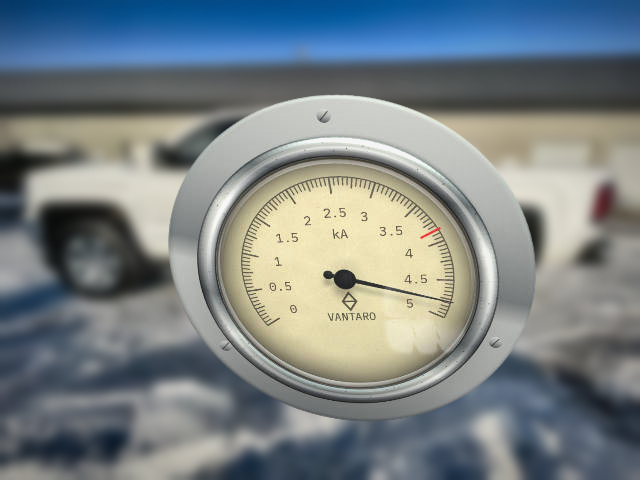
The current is 4.75 kA
